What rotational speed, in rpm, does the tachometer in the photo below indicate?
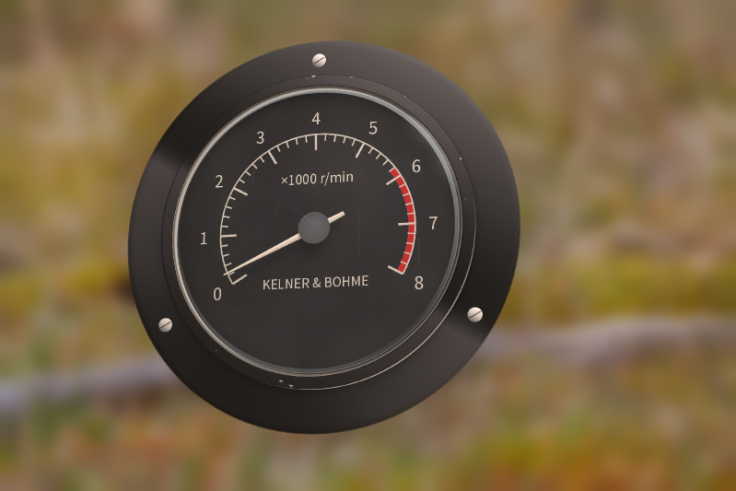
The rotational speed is 200 rpm
